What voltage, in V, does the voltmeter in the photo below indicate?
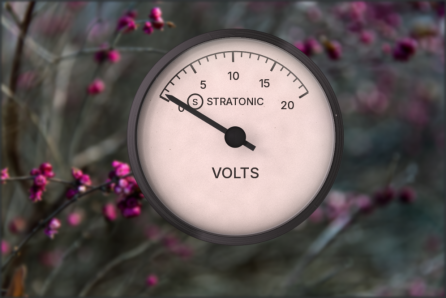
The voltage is 0.5 V
